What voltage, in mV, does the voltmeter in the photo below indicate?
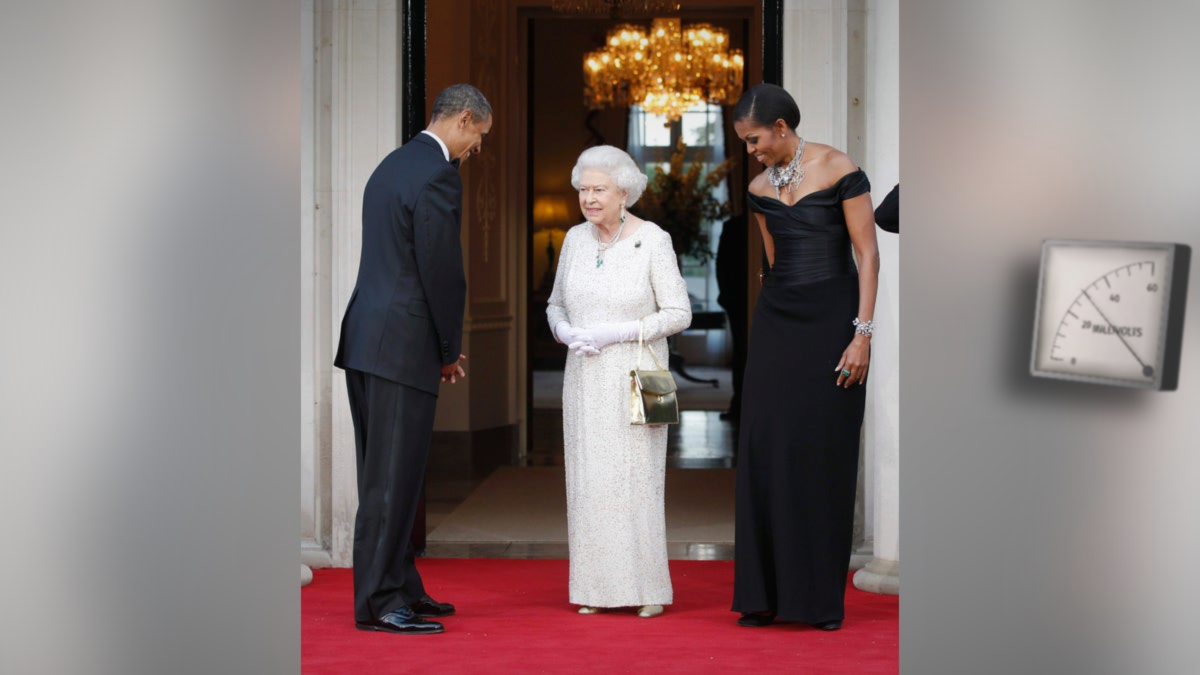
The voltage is 30 mV
